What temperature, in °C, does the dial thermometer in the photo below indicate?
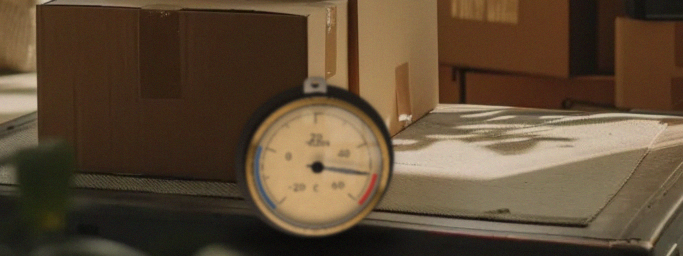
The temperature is 50 °C
